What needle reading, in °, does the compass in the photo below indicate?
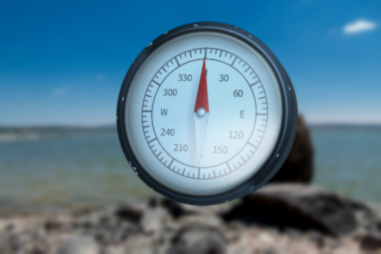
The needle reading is 0 °
